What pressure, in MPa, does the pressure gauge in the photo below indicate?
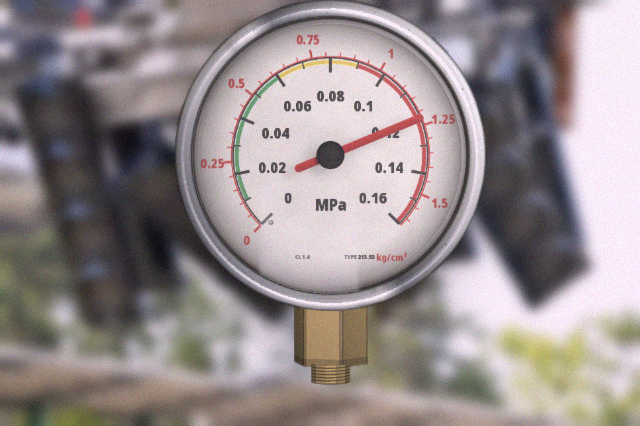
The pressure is 0.12 MPa
